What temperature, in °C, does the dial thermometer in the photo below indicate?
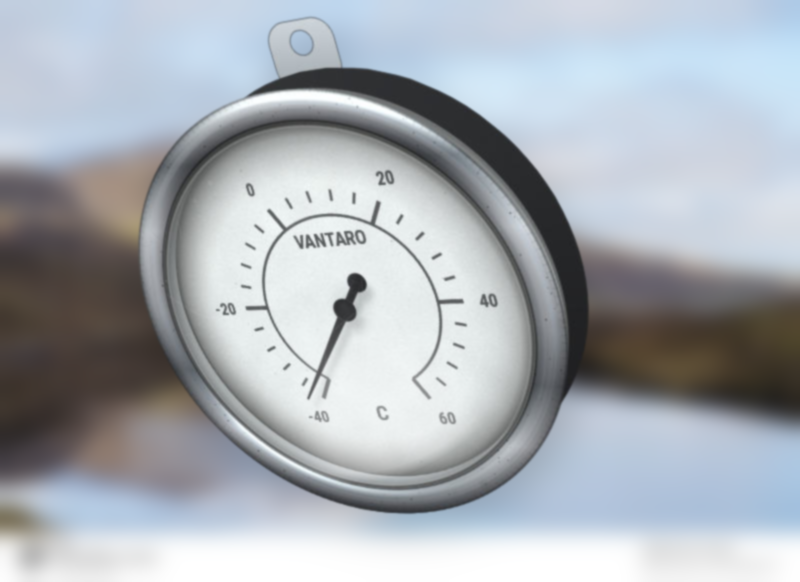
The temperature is -38 °C
